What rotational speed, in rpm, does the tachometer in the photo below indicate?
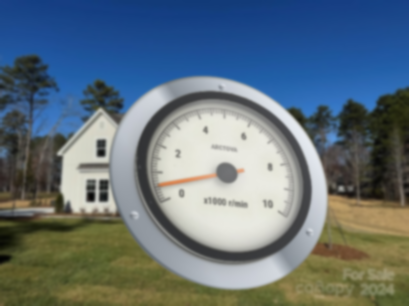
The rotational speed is 500 rpm
